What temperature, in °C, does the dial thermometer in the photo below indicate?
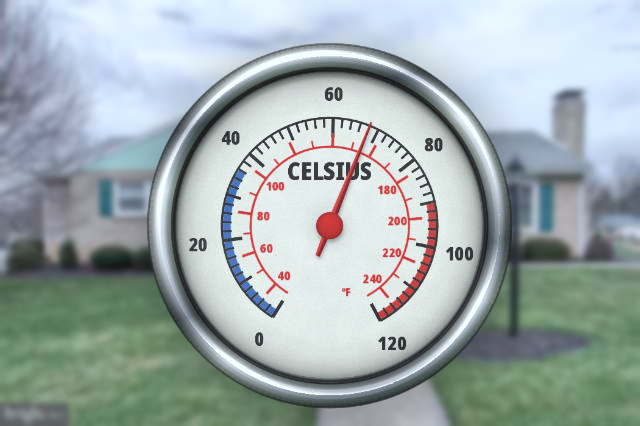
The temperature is 68 °C
